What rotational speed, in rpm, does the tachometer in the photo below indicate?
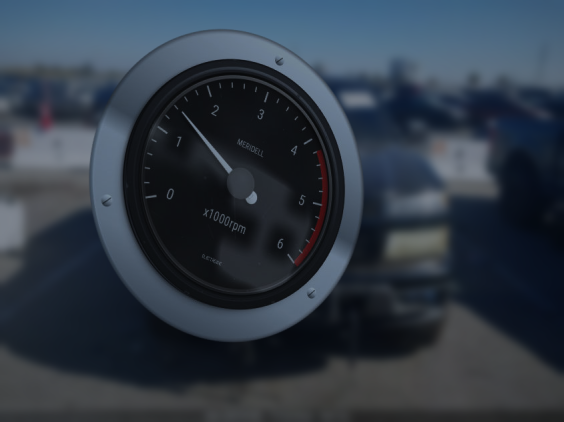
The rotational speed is 1400 rpm
